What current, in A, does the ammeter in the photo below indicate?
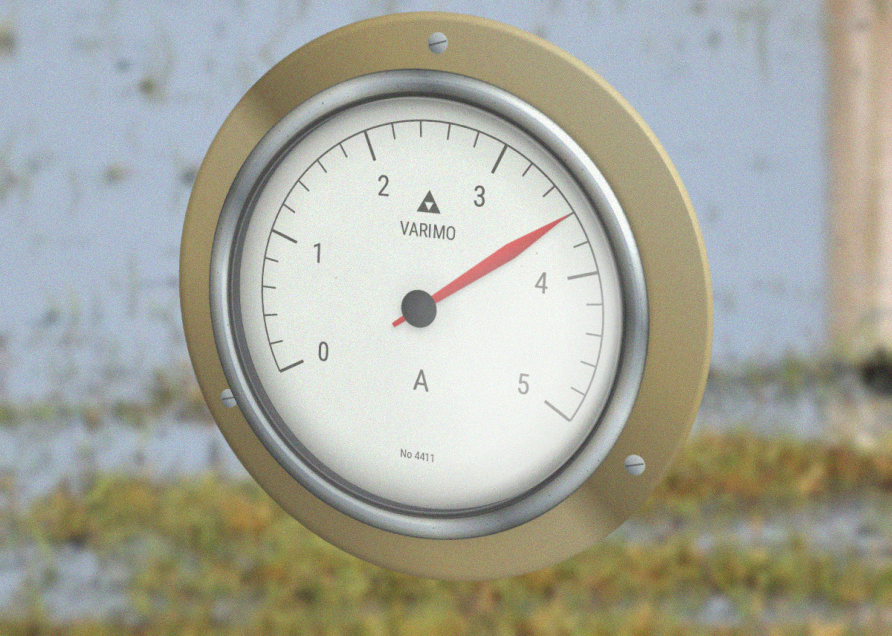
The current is 3.6 A
